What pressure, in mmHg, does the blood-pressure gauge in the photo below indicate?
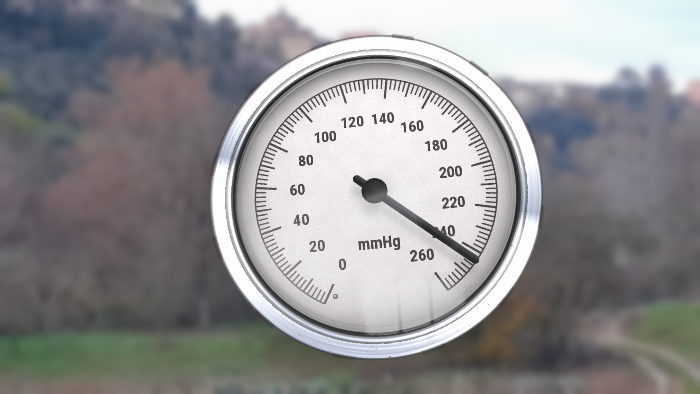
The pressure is 244 mmHg
